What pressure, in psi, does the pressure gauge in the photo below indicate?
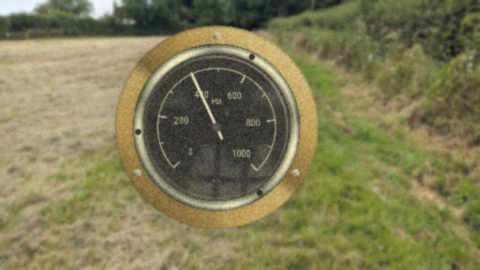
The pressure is 400 psi
